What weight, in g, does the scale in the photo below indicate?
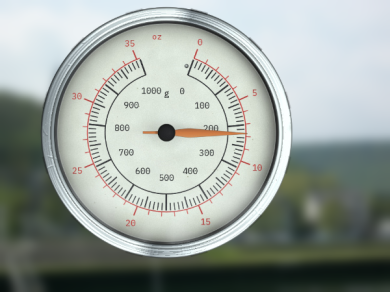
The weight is 220 g
